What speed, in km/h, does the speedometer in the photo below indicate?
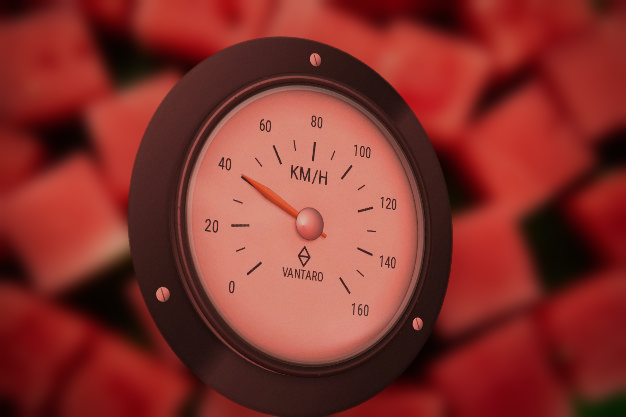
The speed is 40 km/h
